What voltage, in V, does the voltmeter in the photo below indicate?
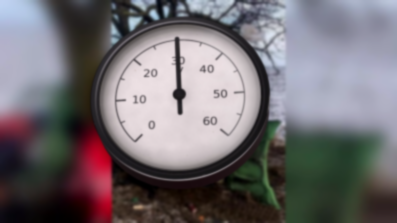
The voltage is 30 V
